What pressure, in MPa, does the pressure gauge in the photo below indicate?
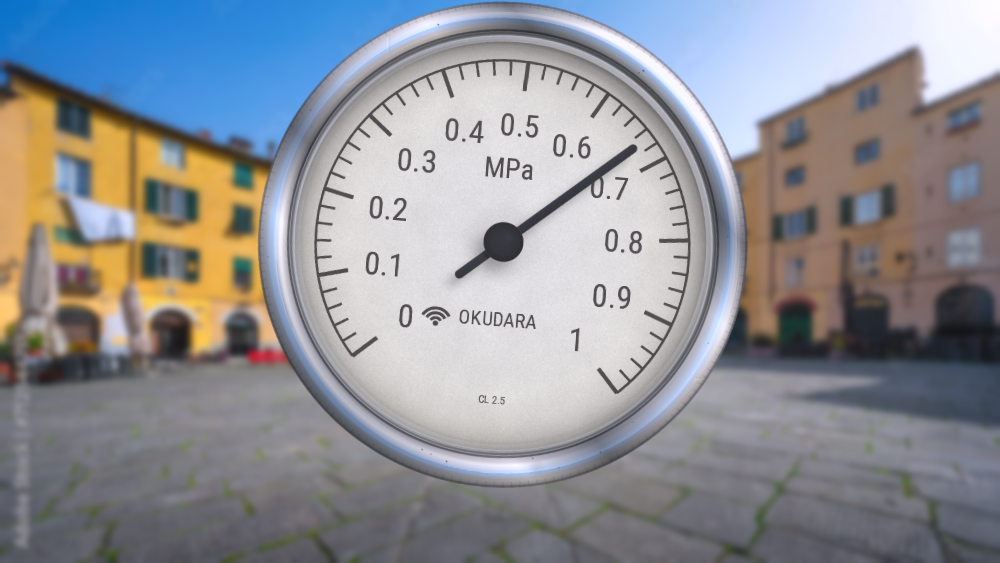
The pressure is 0.67 MPa
